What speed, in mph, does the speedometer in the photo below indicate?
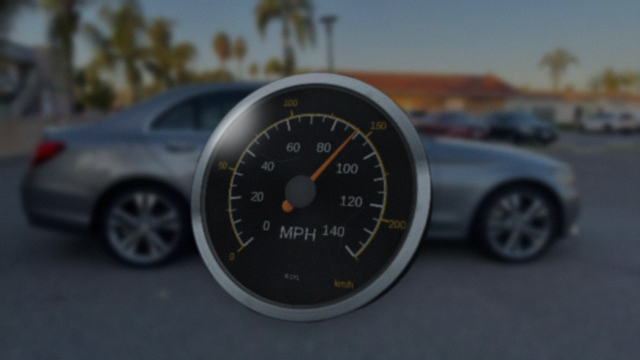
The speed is 90 mph
